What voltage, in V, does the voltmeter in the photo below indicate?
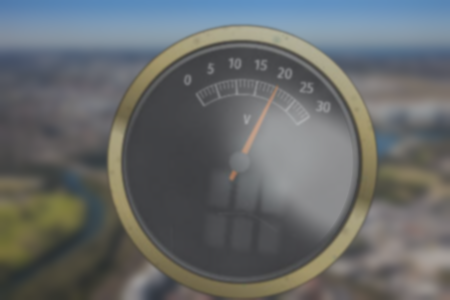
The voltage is 20 V
